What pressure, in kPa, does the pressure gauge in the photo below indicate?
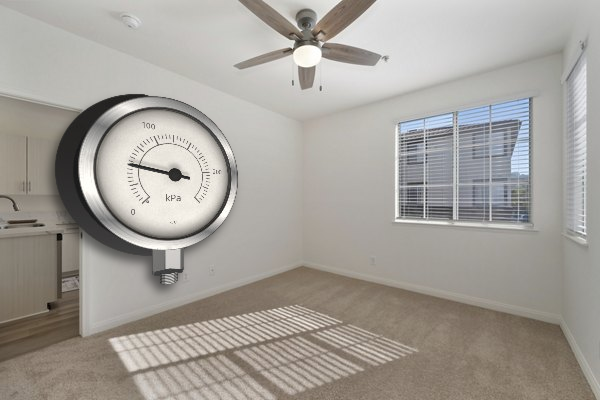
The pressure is 50 kPa
